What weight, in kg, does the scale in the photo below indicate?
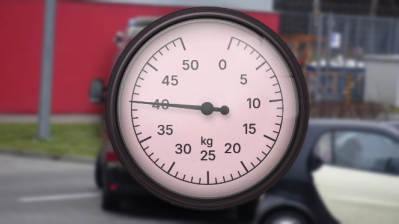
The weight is 40 kg
